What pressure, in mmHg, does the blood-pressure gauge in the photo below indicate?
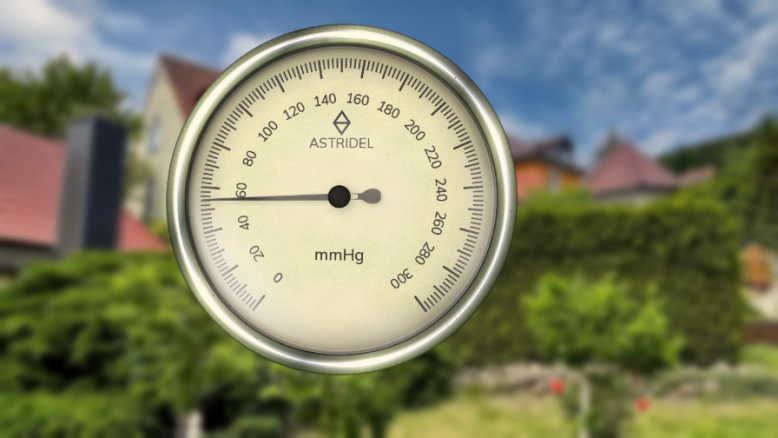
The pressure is 54 mmHg
